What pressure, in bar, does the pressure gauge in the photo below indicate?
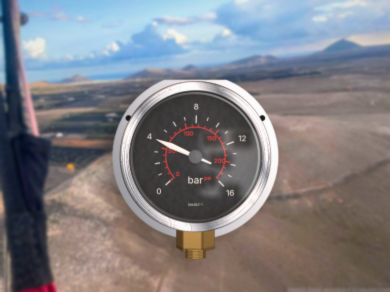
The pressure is 4 bar
